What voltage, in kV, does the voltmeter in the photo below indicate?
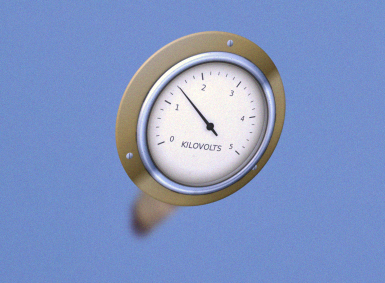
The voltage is 1.4 kV
